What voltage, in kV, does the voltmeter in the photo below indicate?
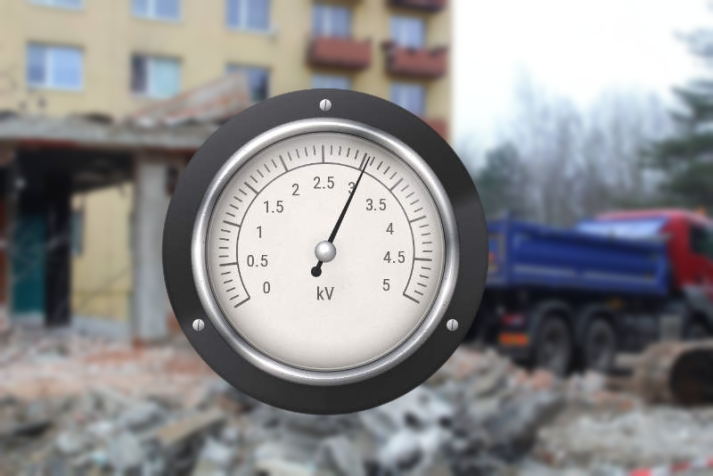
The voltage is 3.05 kV
